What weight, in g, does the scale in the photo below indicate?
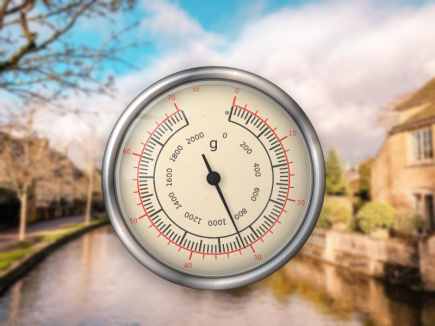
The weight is 880 g
